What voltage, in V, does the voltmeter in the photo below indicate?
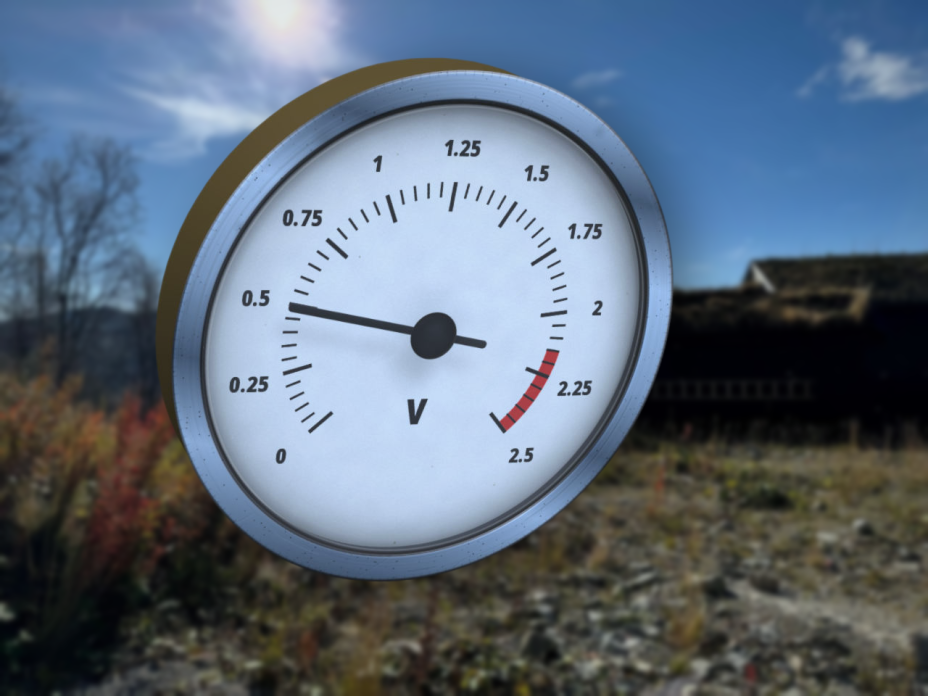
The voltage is 0.5 V
